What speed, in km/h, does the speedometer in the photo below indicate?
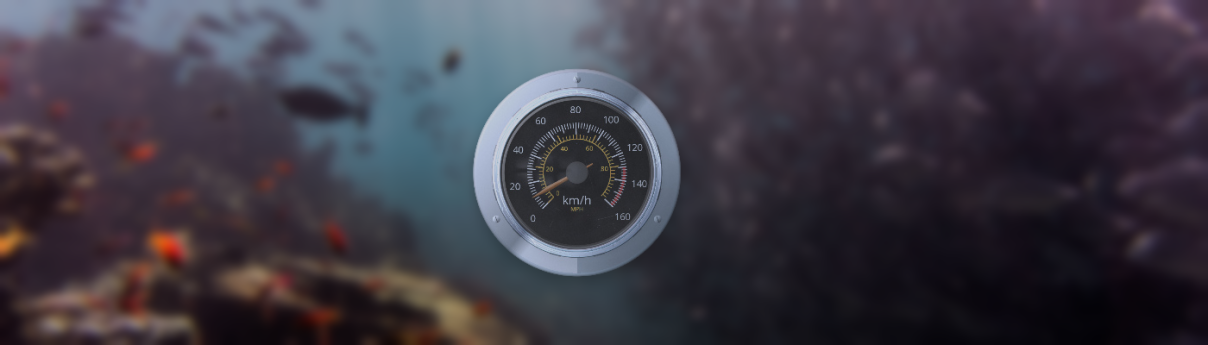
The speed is 10 km/h
